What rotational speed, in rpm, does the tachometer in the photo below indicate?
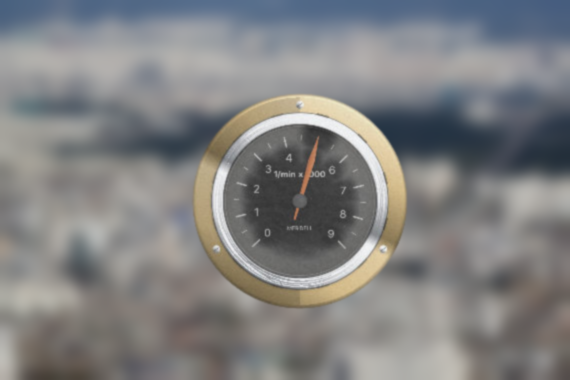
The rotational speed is 5000 rpm
